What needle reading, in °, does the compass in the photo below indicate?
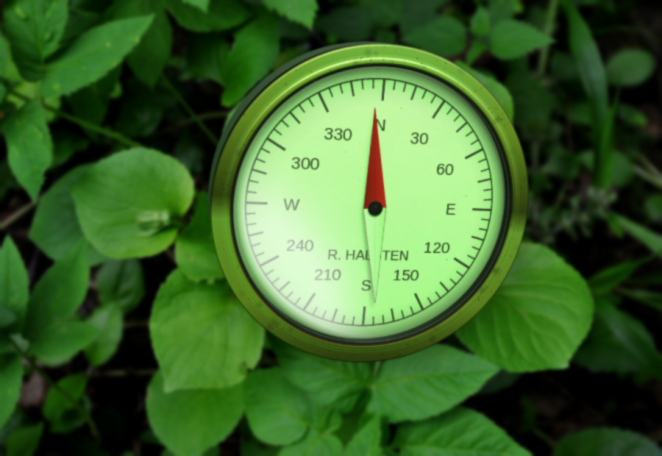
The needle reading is 355 °
